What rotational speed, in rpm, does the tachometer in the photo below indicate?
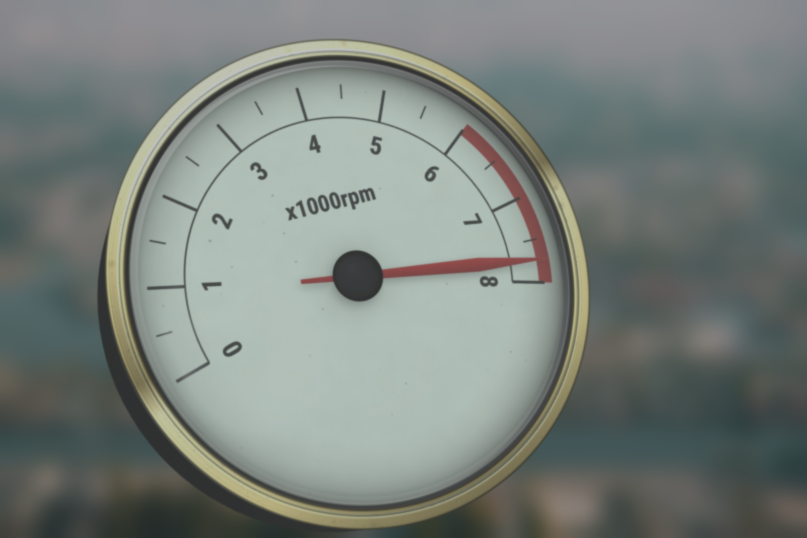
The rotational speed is 7750 rpm
